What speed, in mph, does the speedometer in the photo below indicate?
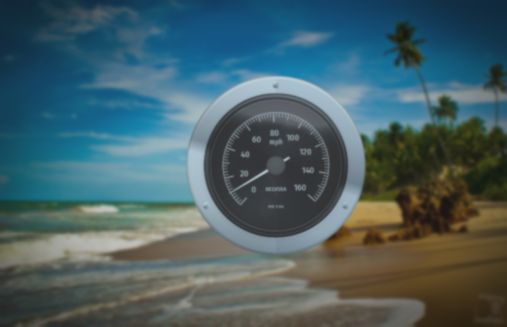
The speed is 10 mph
